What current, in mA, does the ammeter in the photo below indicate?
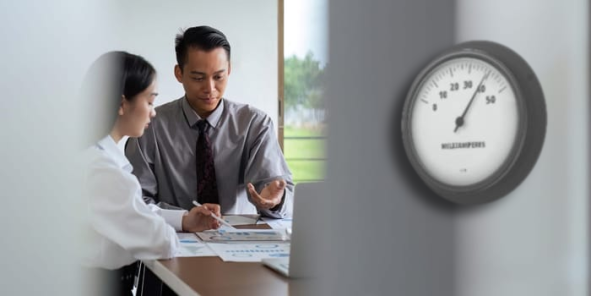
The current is 40 mA
